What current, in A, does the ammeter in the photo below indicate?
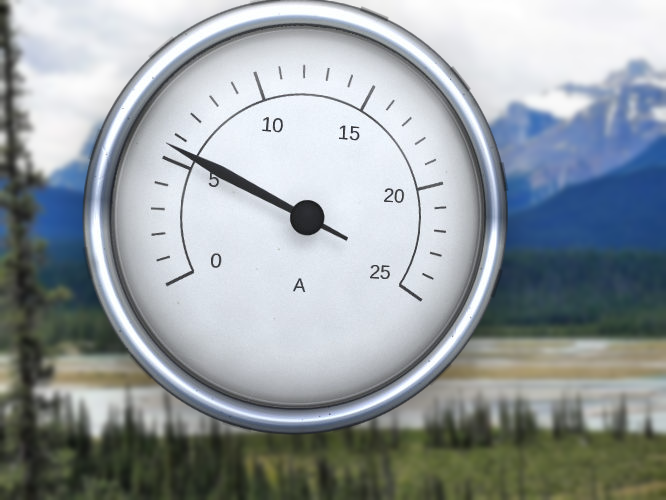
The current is 5.5 A
